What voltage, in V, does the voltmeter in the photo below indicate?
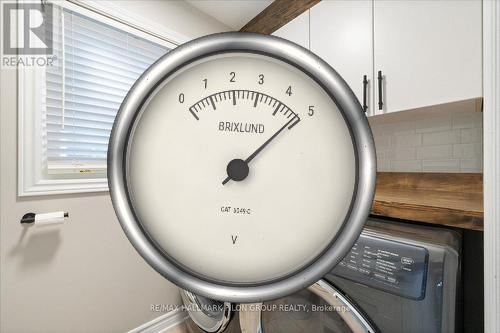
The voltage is 4.8 V
